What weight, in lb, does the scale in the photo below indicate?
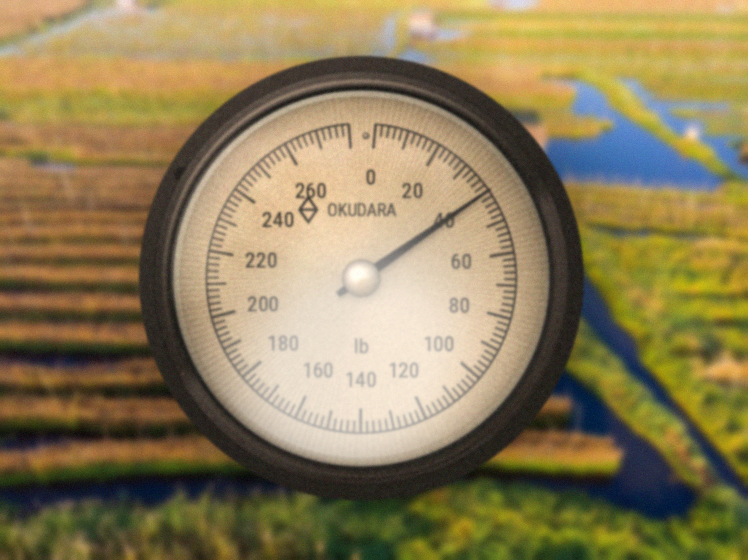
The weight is 40 lb
